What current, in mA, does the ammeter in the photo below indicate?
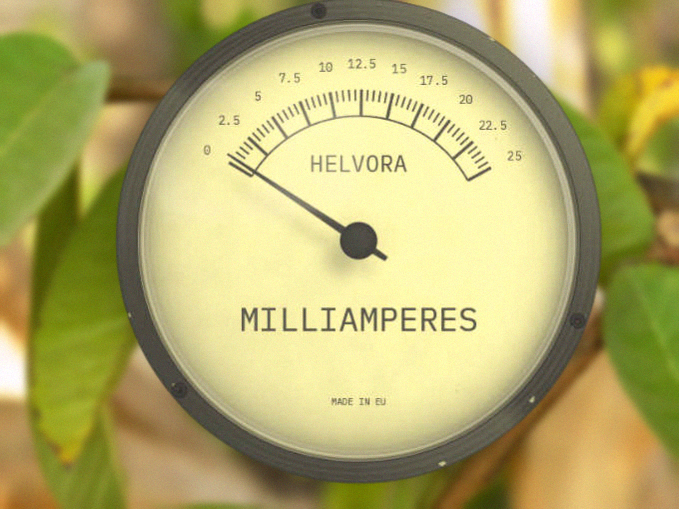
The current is 0.5 mA
